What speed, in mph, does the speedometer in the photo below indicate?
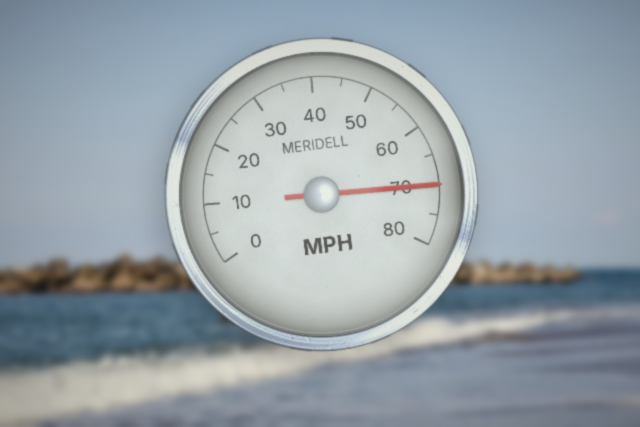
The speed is 70 mph
